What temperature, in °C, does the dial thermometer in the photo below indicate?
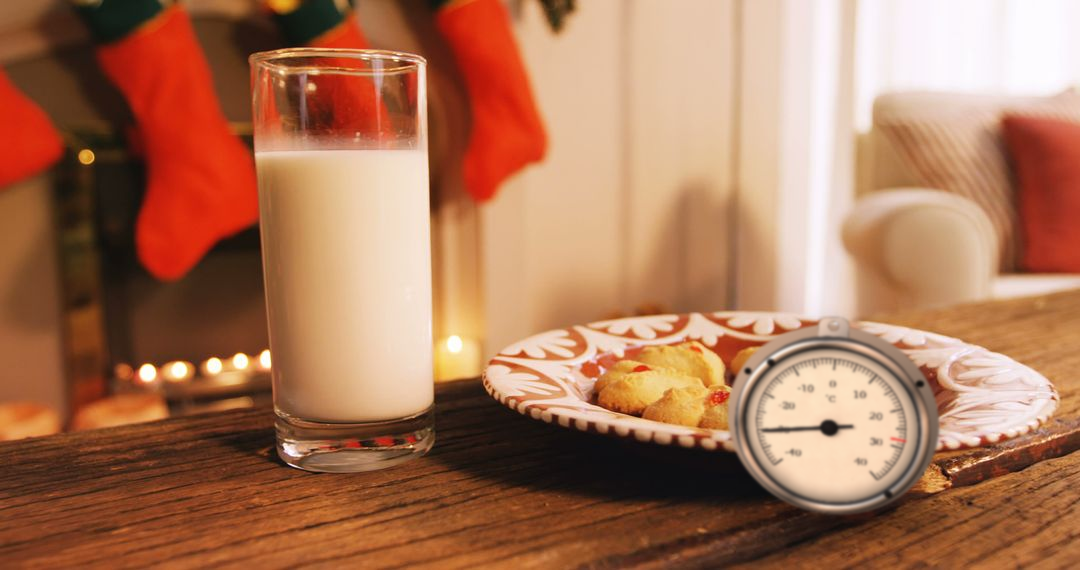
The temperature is -30 °C
